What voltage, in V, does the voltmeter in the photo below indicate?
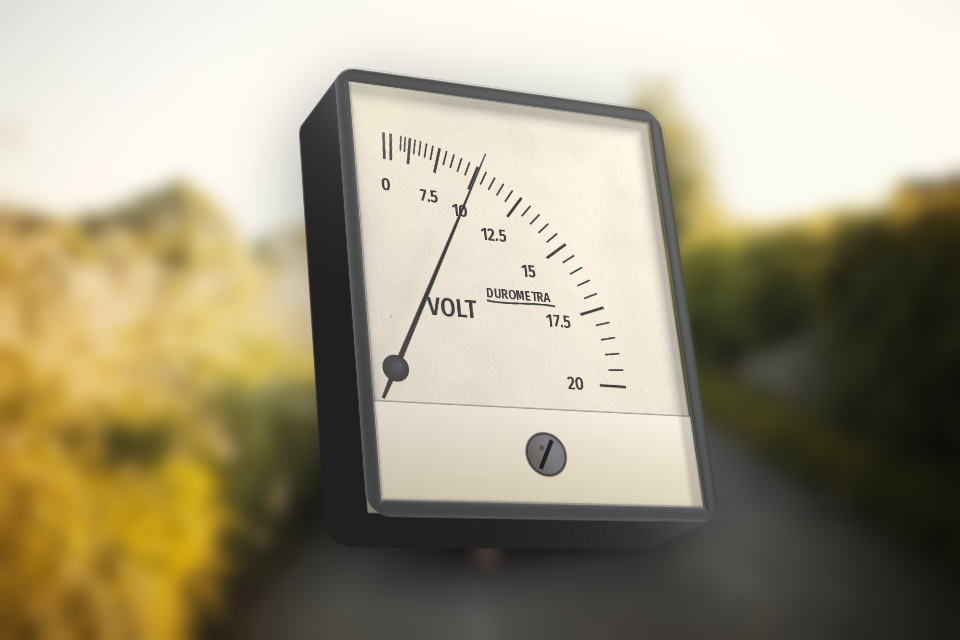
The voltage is 10 V
